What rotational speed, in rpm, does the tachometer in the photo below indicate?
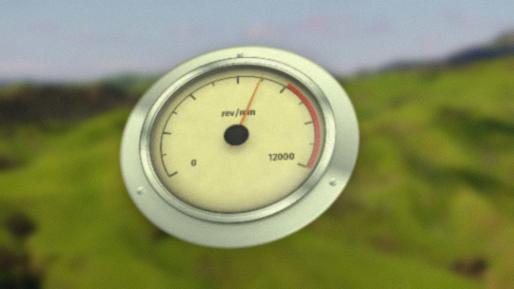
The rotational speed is 7000 rpm
